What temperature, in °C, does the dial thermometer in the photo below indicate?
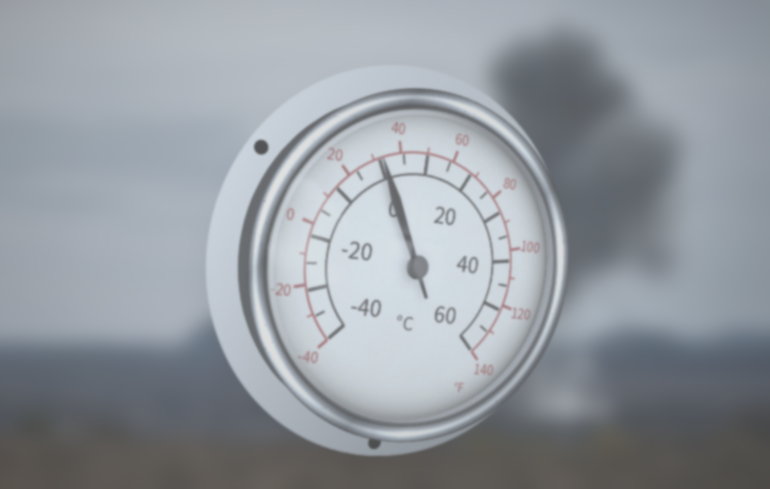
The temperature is 0 °C
